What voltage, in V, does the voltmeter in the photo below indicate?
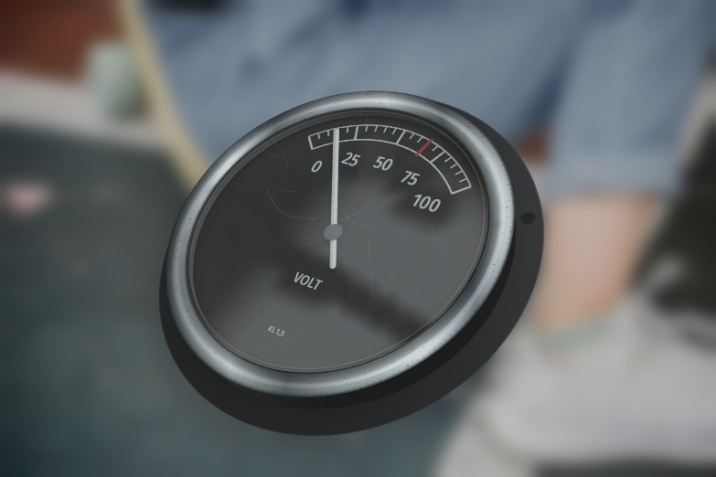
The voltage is 15 V
